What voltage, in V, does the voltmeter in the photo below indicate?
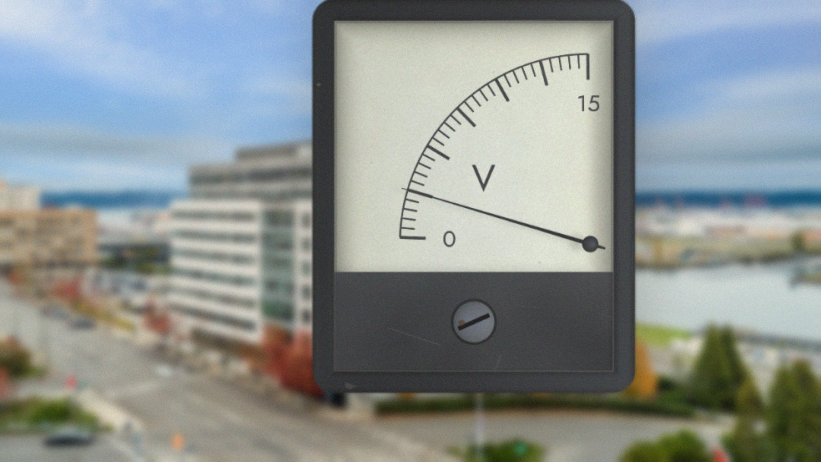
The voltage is 2.5 V
